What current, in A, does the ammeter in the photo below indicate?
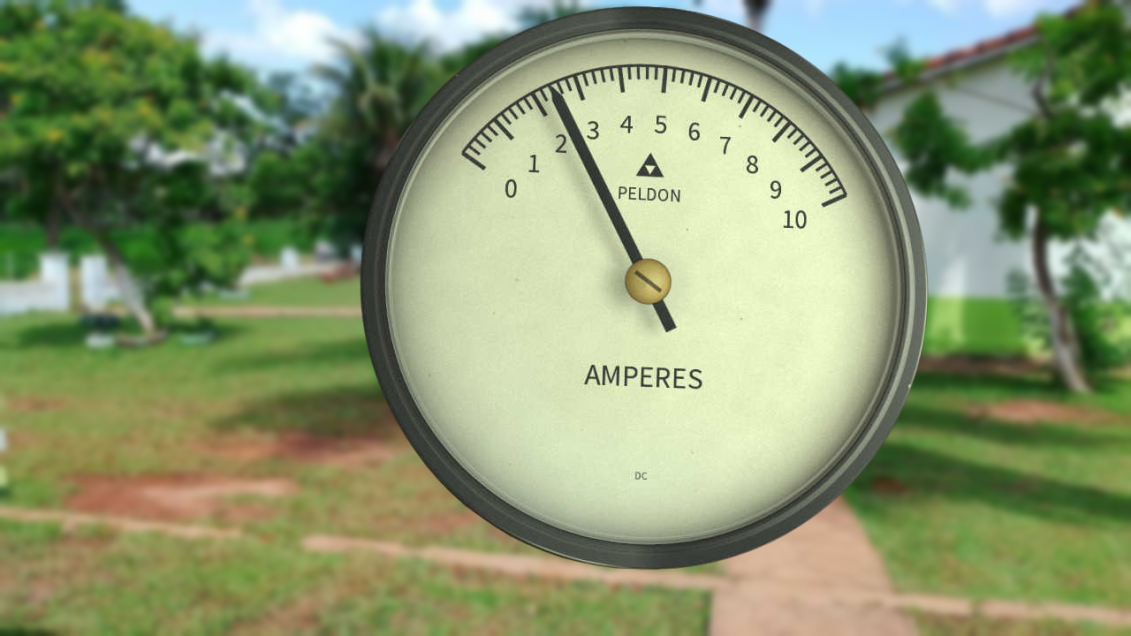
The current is 2.4 A
